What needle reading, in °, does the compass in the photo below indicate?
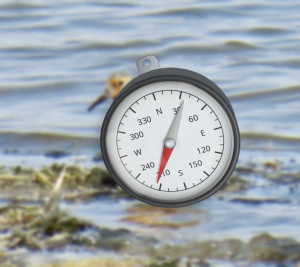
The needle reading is 215 °
